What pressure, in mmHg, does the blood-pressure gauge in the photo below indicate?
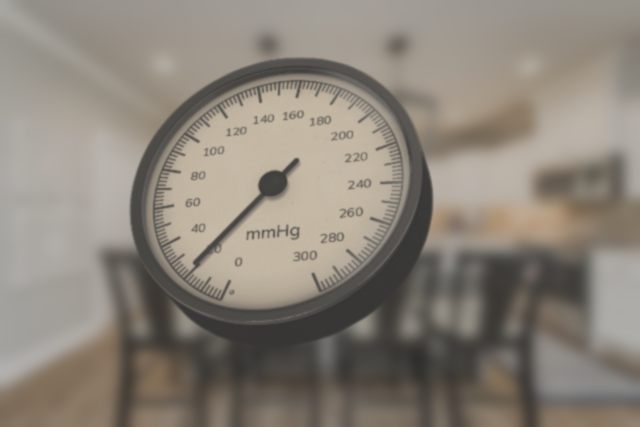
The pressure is 20 mmHg
